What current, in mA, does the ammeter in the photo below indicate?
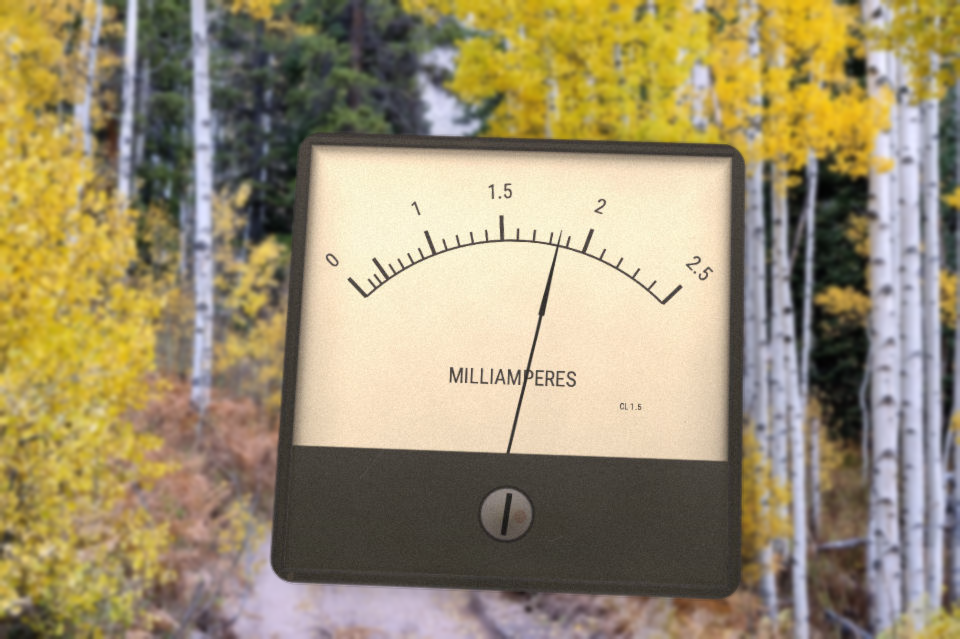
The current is 1.85 mA
